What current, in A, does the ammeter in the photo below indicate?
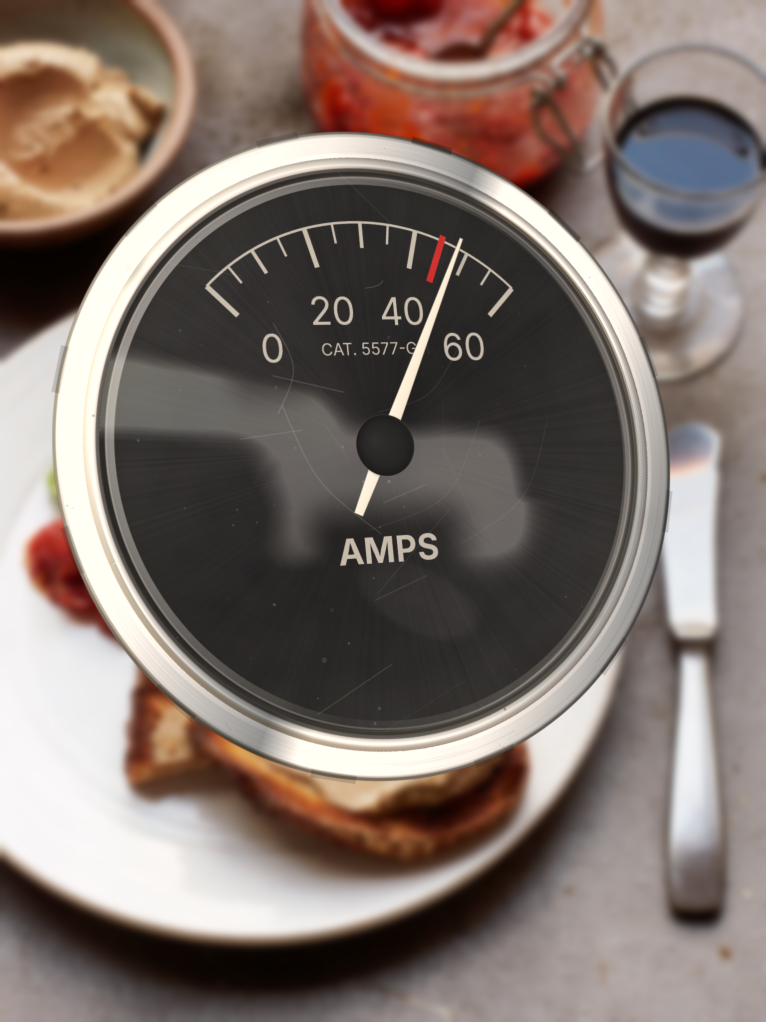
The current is 47.5 A
